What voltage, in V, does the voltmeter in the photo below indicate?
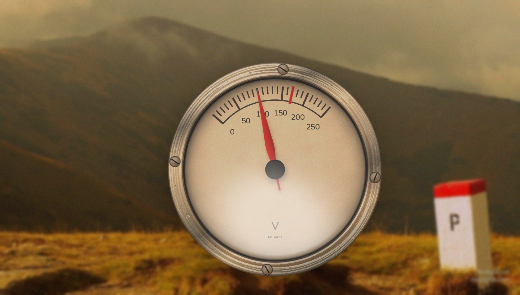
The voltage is 100 V
